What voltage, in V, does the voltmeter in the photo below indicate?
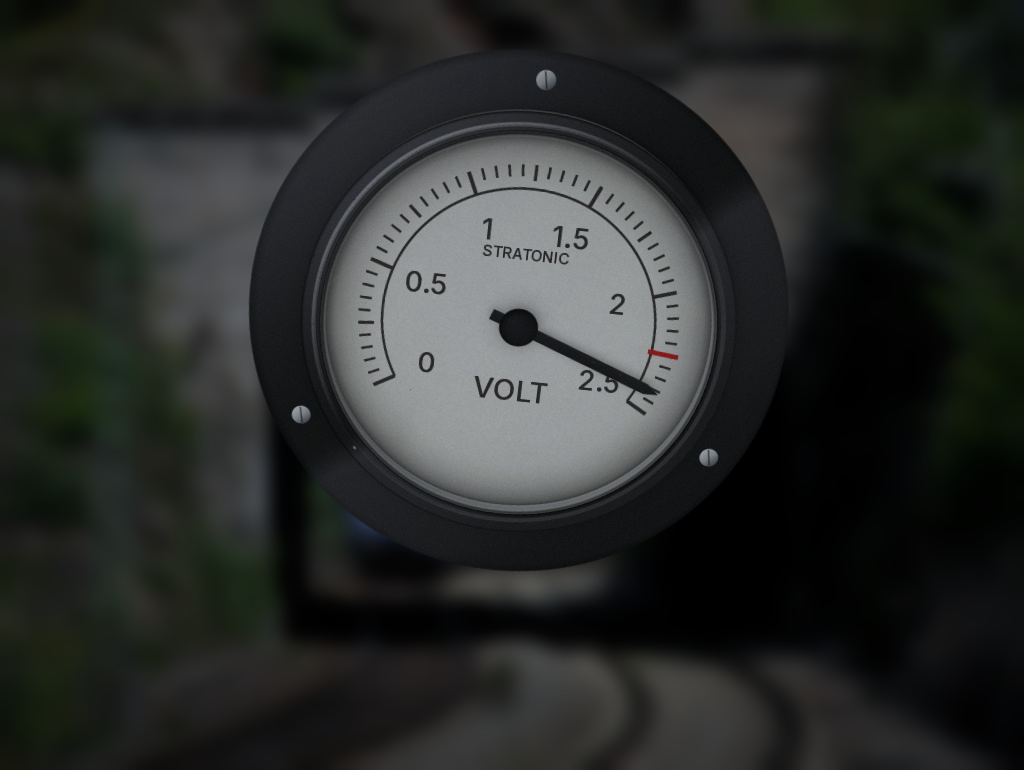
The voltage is 2.4 V
